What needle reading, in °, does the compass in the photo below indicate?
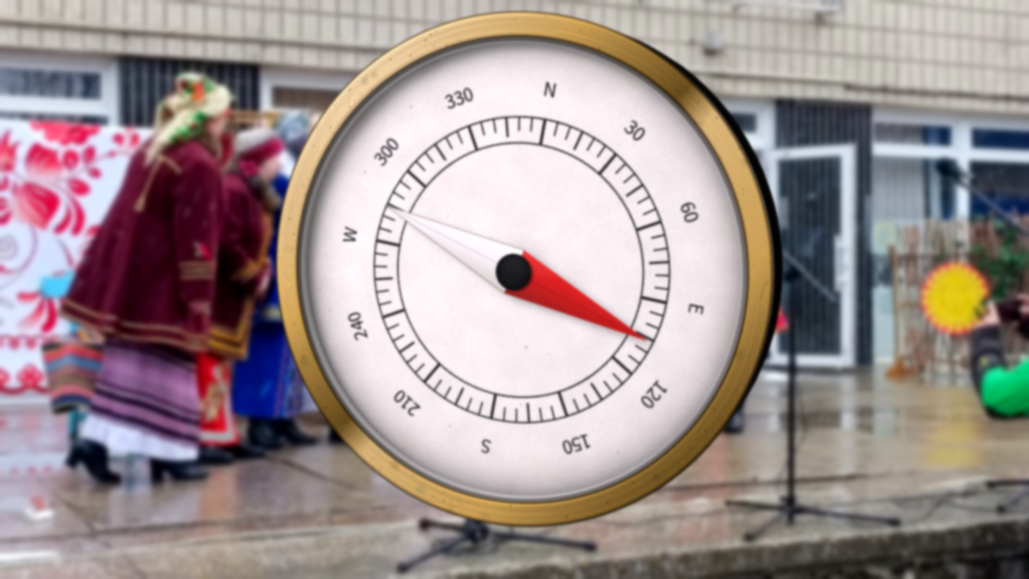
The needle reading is 105 °
